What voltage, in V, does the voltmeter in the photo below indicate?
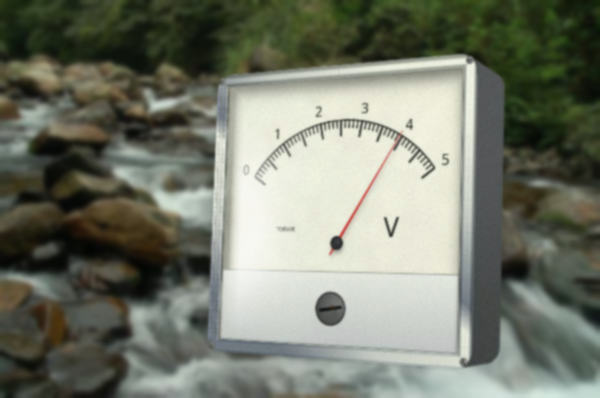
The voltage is 4 V
